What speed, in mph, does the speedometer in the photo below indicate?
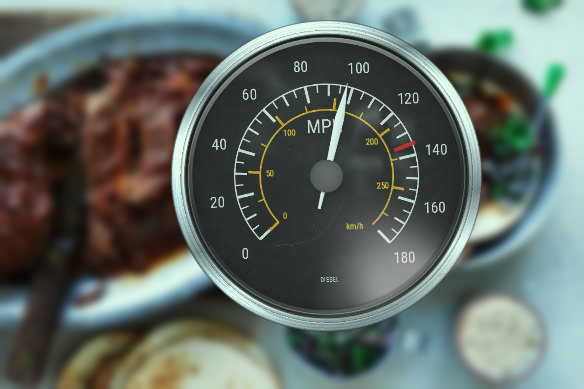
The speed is 97.5 mph
